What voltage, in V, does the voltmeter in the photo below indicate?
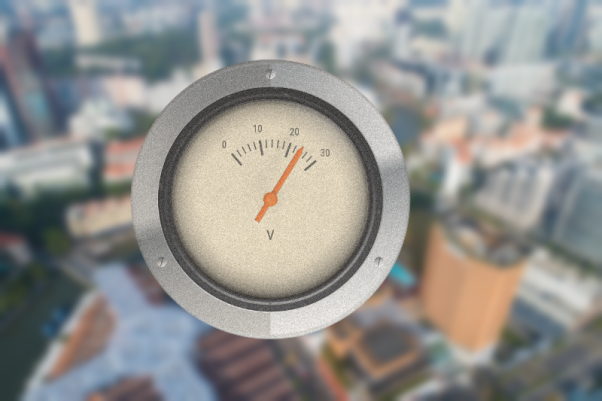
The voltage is 24 V
